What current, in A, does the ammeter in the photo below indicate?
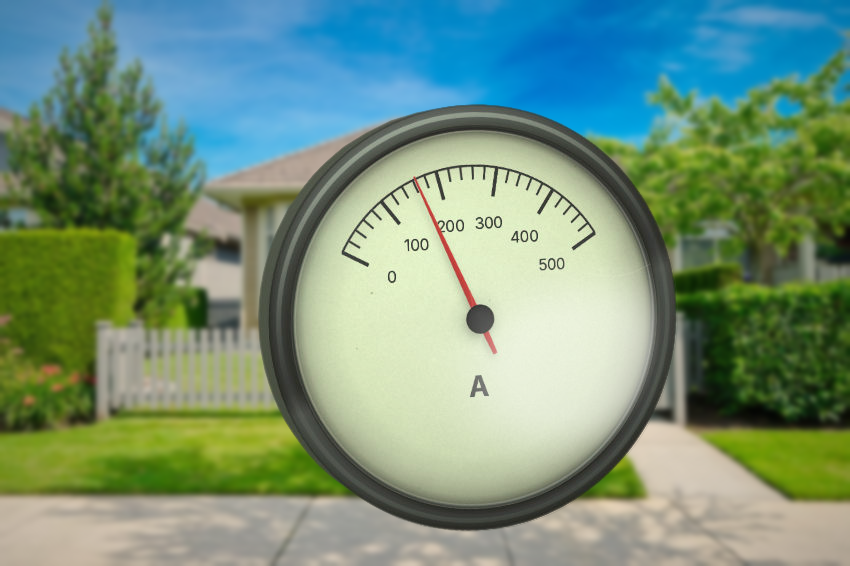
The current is 160 A
